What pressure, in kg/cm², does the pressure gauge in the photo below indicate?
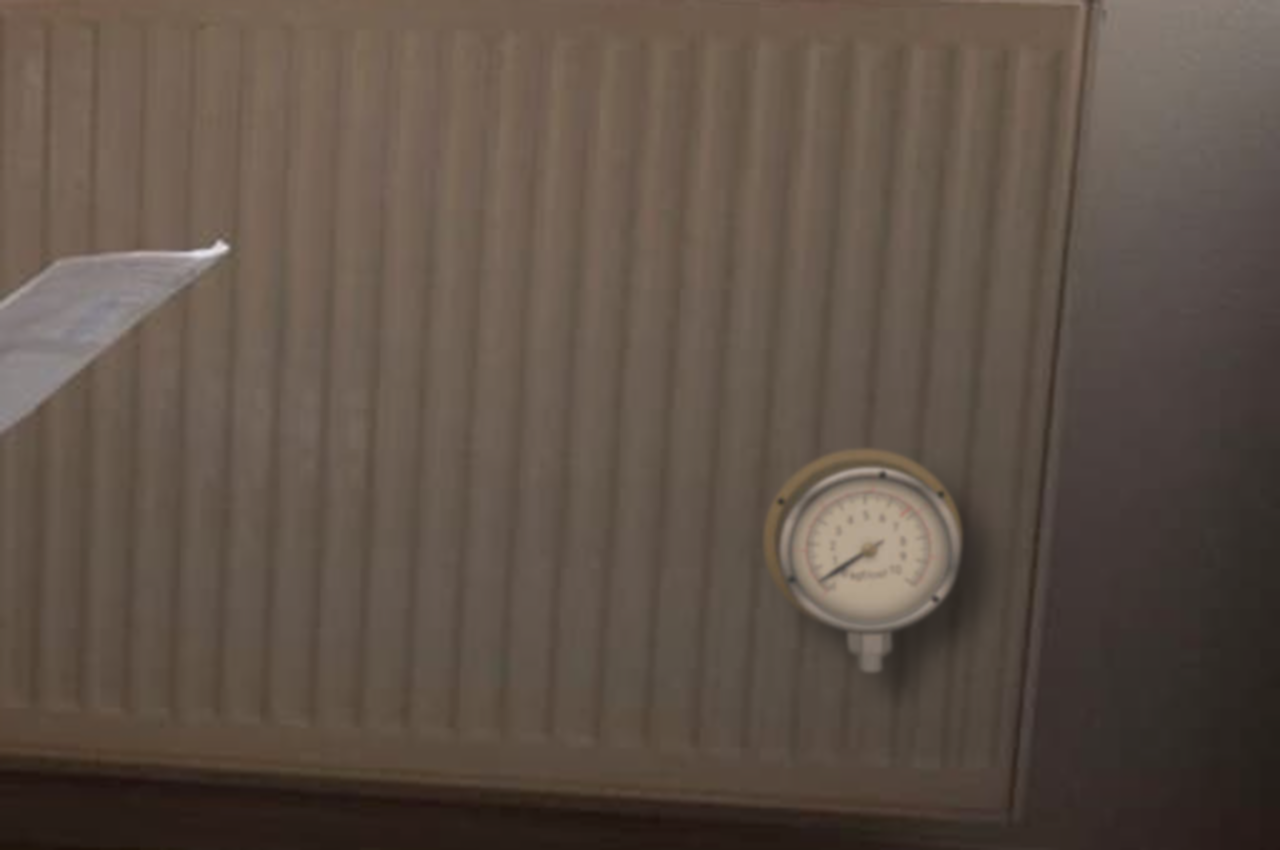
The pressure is 0.5 kg/cm²
